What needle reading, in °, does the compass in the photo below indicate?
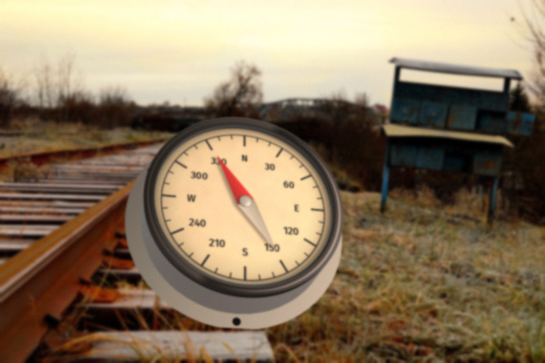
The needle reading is 330 °
